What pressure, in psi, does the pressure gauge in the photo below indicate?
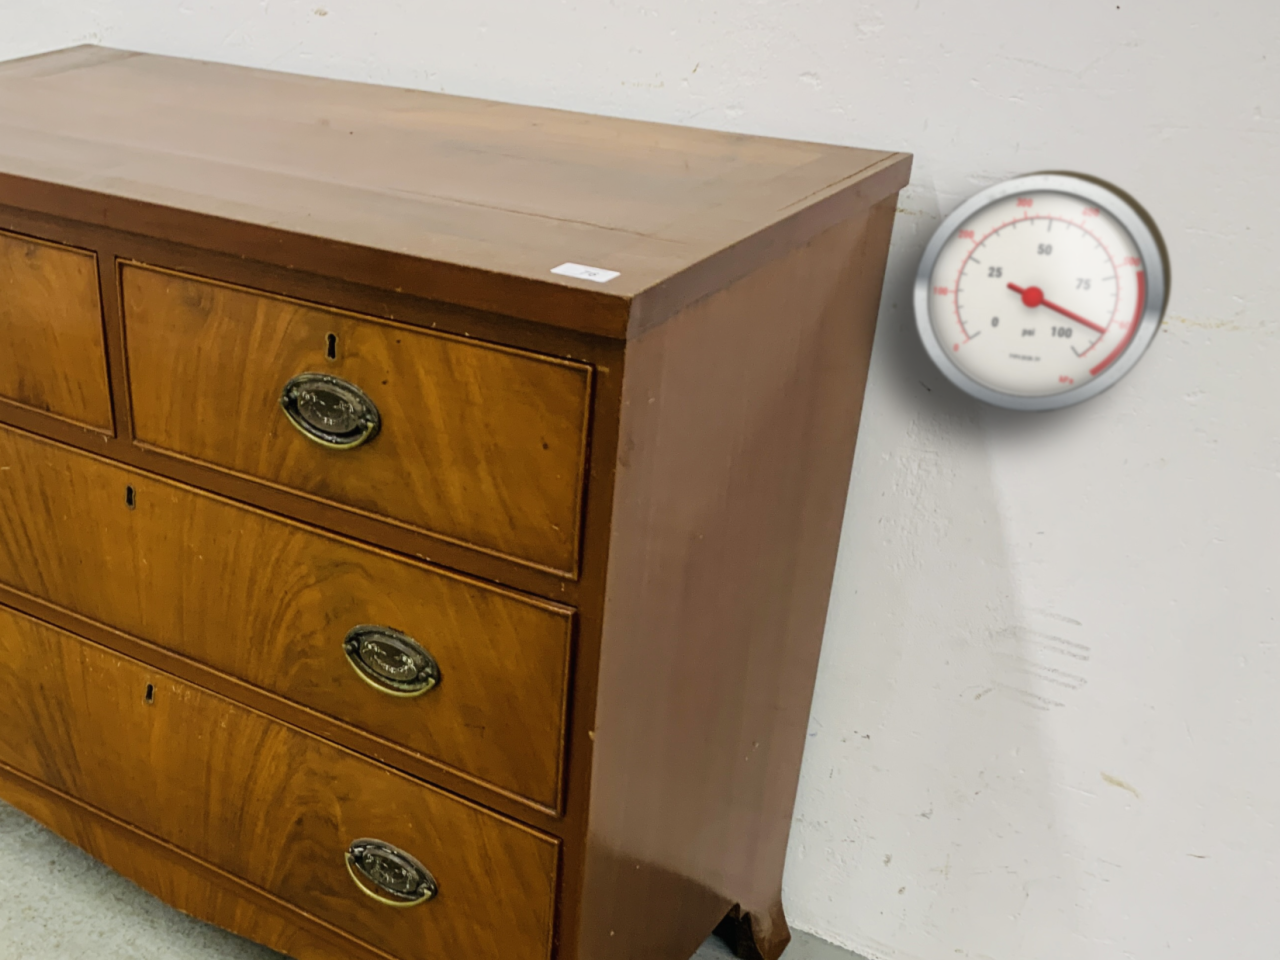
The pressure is 90 psi
